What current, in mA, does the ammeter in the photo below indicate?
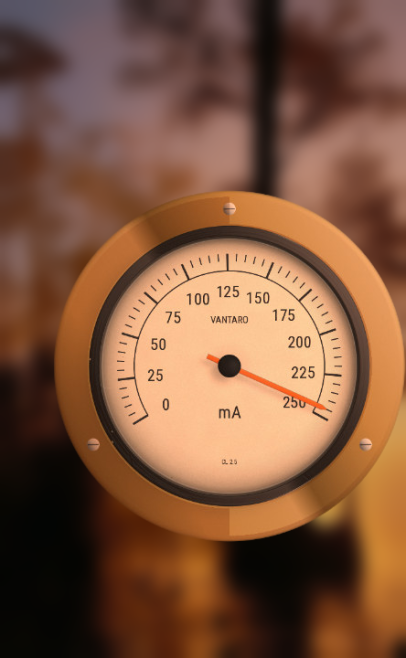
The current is 245 mA
